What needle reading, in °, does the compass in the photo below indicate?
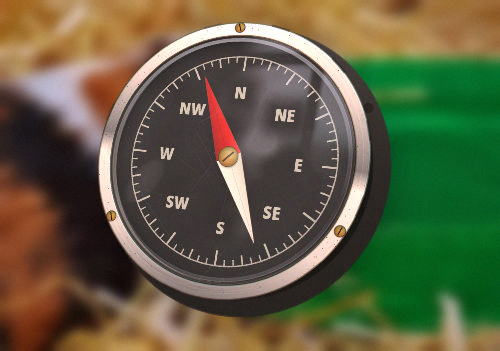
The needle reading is 335 °
